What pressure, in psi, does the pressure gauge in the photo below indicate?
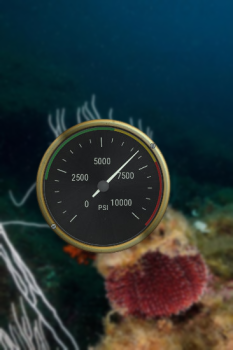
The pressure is 6750 psi
